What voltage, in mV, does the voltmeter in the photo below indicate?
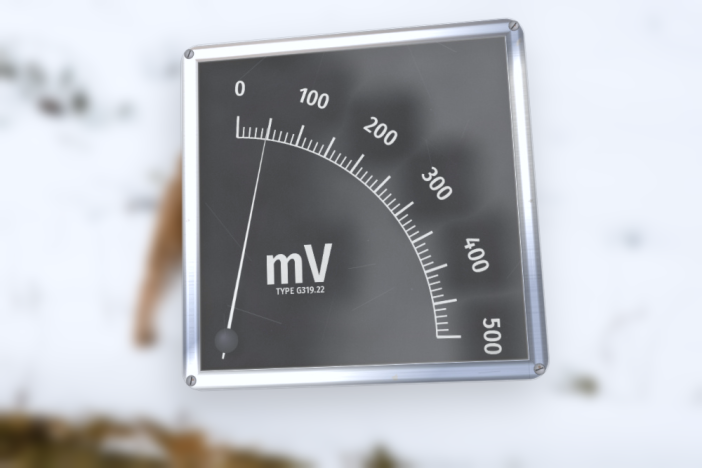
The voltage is 50 mV
